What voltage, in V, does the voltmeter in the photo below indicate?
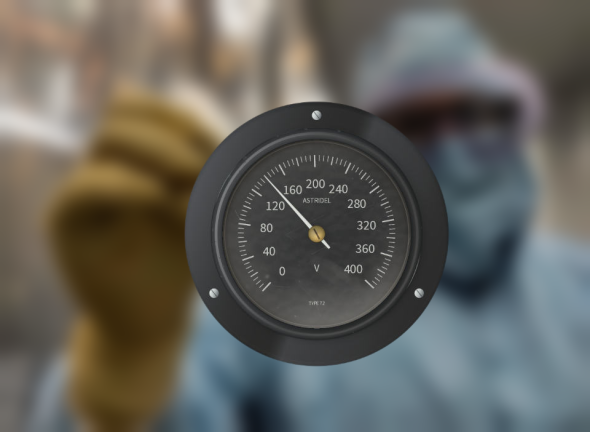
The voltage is 140 V
